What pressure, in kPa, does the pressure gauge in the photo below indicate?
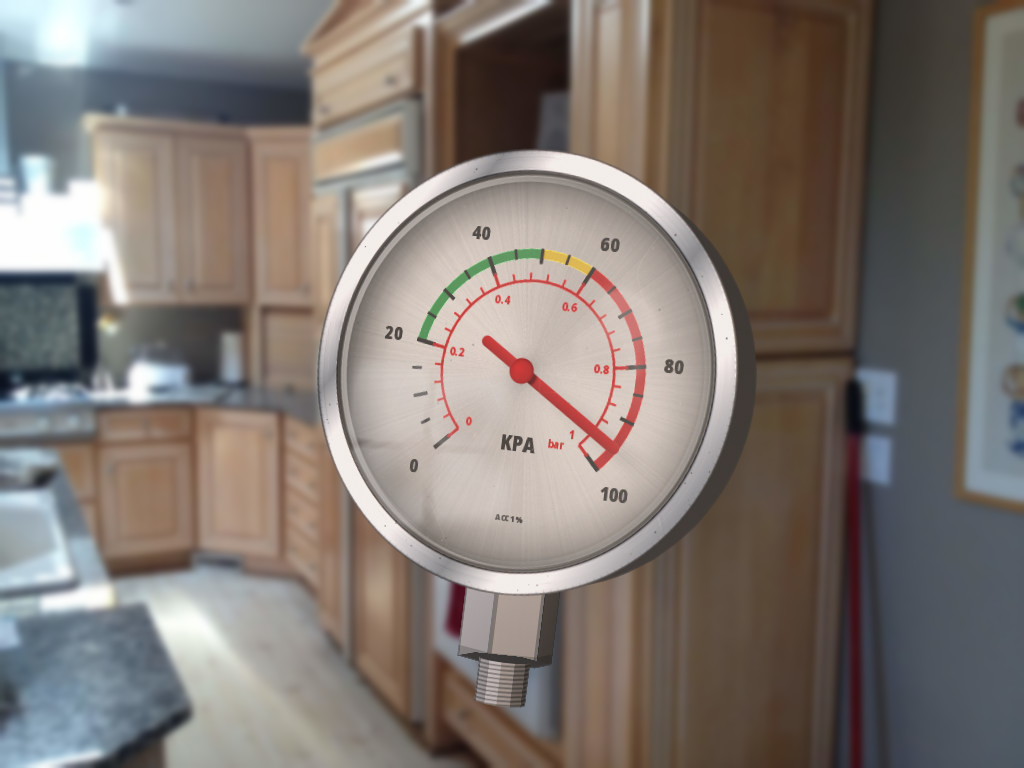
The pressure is 95 kPa
